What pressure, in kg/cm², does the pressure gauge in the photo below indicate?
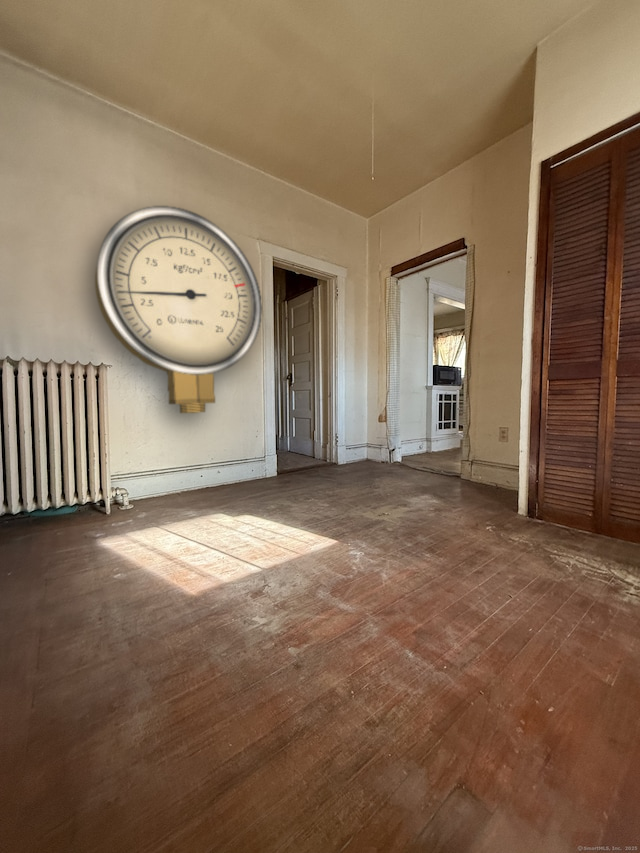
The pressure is 3.5 kg/cm²
